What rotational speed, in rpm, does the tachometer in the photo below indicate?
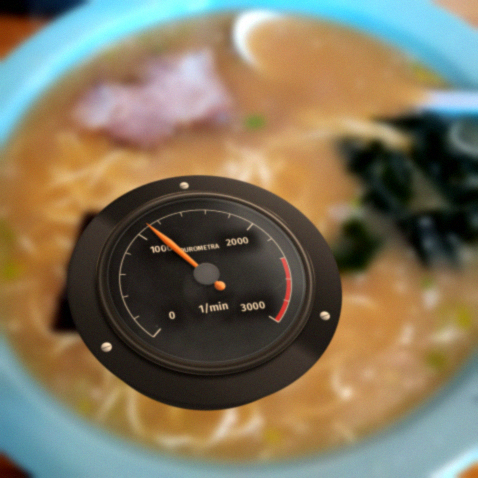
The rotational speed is 1100 rpm
